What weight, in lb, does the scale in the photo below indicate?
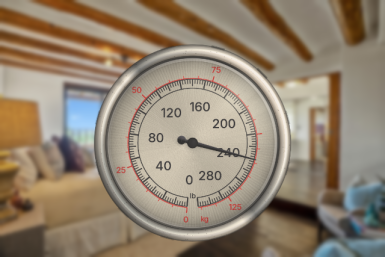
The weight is 240 lb
